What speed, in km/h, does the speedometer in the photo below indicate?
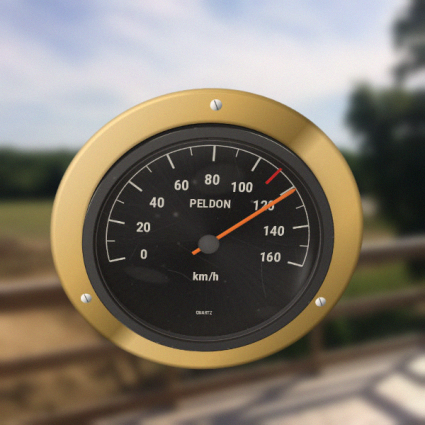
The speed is 120 km/h
